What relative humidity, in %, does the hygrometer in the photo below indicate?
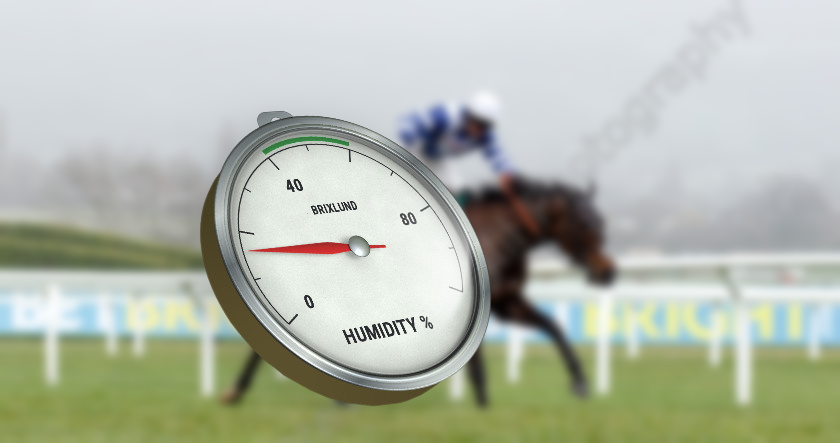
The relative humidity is 15 %
